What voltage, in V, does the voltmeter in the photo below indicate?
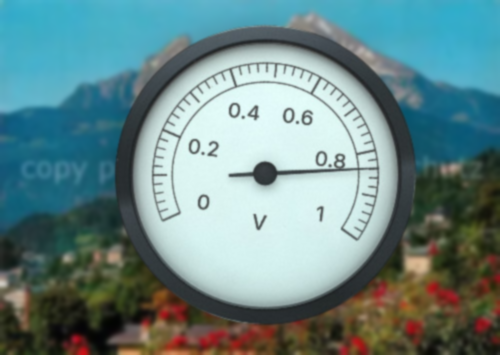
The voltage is 0.84 V
